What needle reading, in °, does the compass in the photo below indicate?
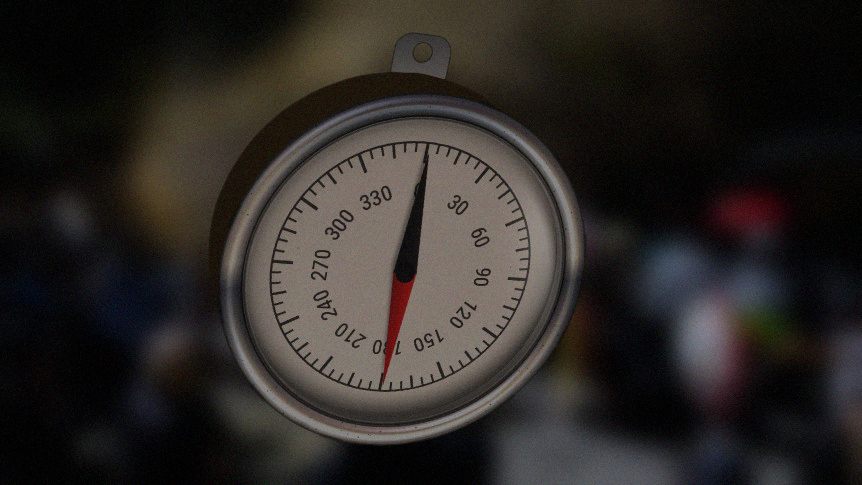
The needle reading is 180 °
